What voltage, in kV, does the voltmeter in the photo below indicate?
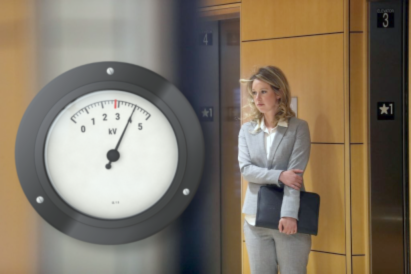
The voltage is 4 kV
